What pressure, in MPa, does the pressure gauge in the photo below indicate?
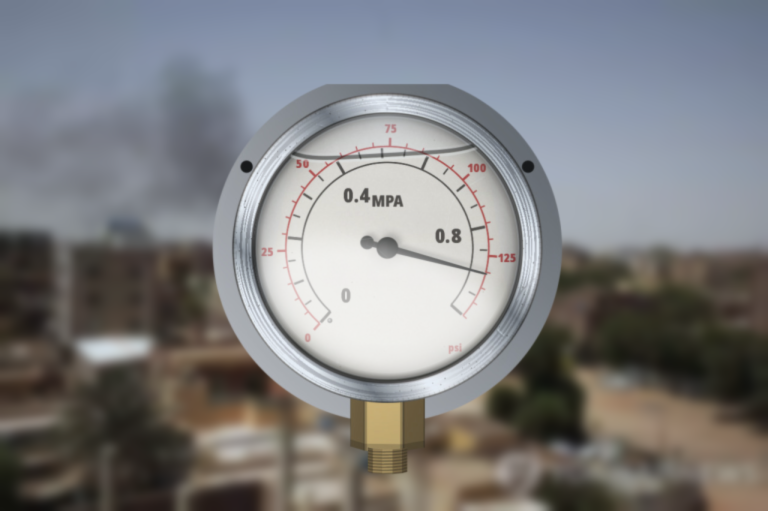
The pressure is 0.9 MPa
